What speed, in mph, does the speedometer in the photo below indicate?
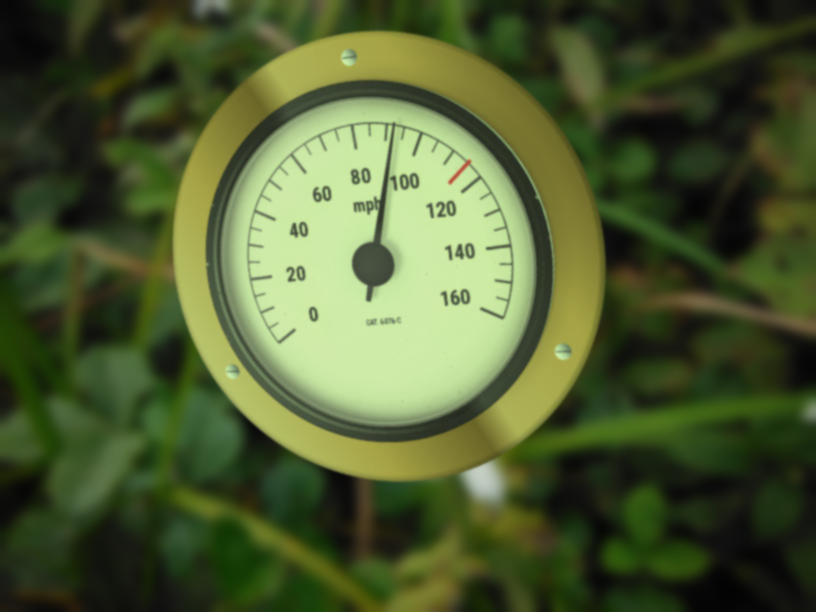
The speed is 92.5 mph
